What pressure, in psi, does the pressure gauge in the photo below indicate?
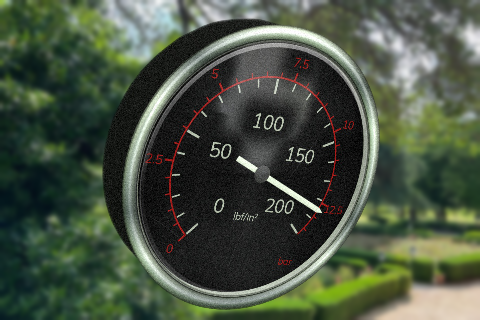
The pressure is 185 psi
